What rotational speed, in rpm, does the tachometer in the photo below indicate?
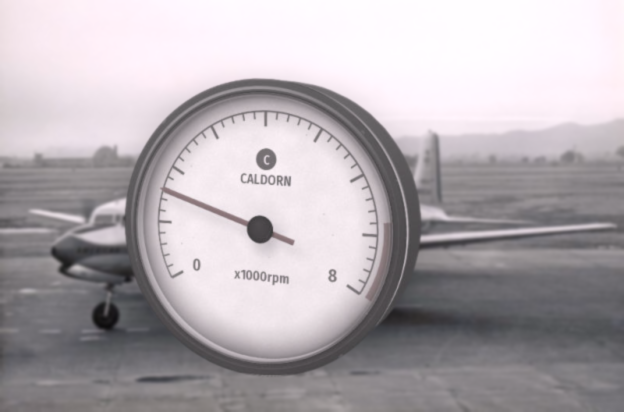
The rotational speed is 1600 rpm
